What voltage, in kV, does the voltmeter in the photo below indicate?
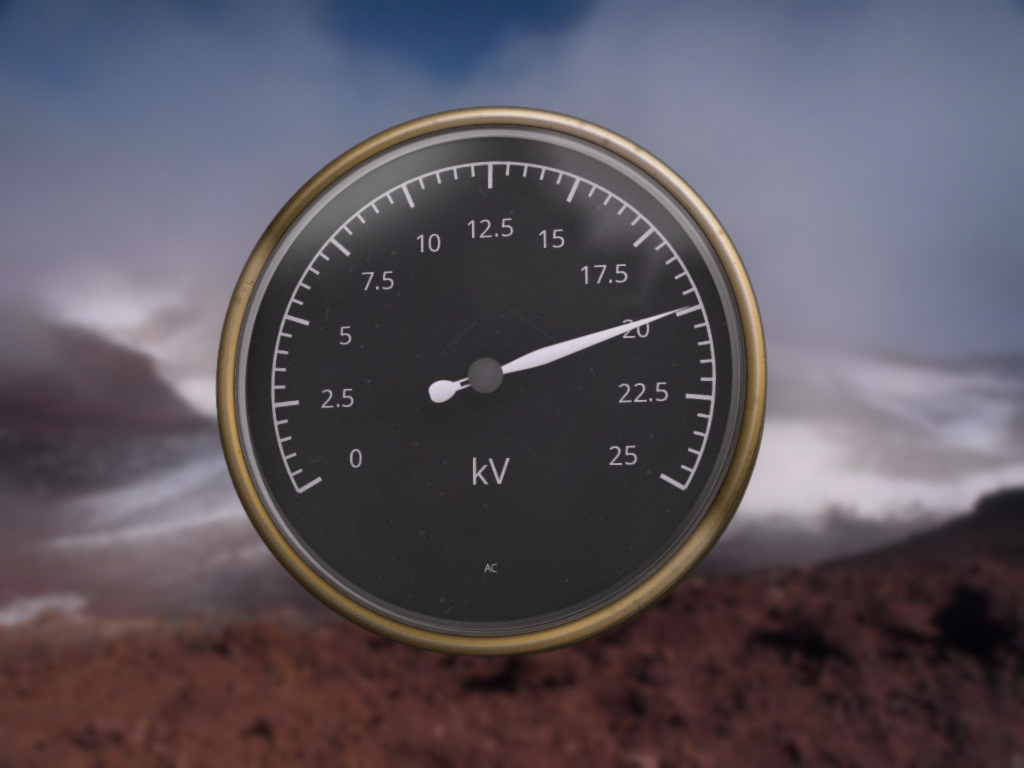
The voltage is 20 kV
